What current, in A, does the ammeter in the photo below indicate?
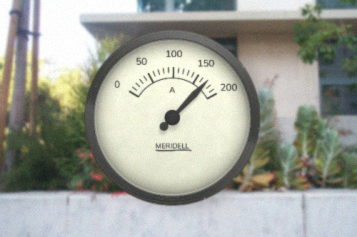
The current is 170 A
